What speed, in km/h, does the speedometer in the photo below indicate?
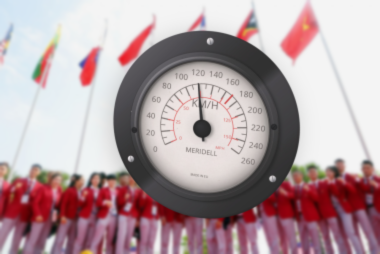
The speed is 120 km/h
